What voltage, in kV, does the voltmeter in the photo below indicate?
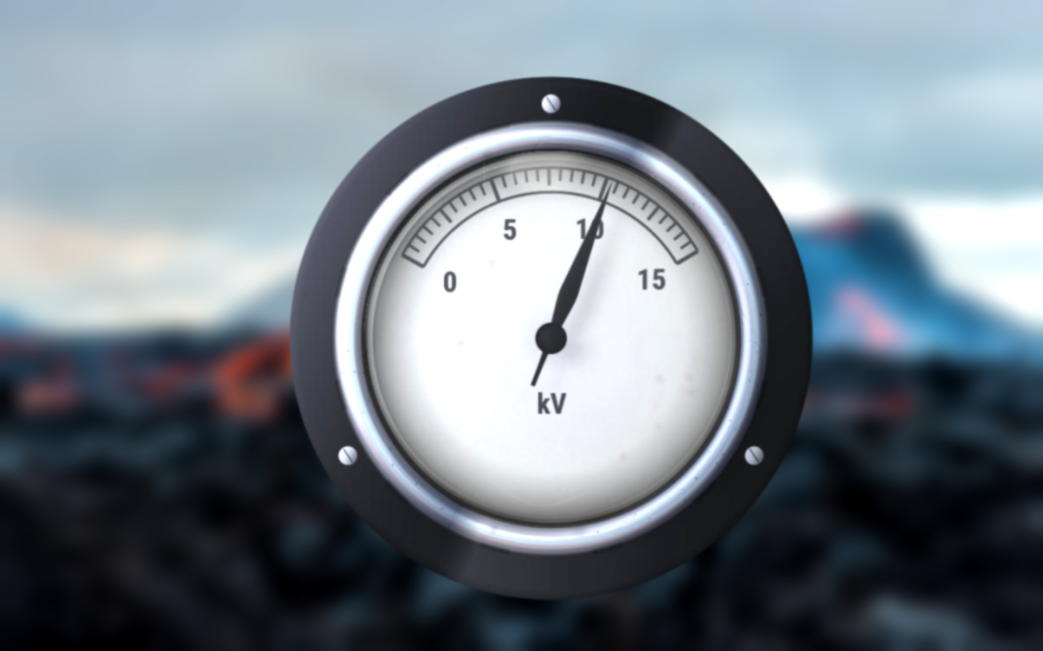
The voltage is 10.25 kV
